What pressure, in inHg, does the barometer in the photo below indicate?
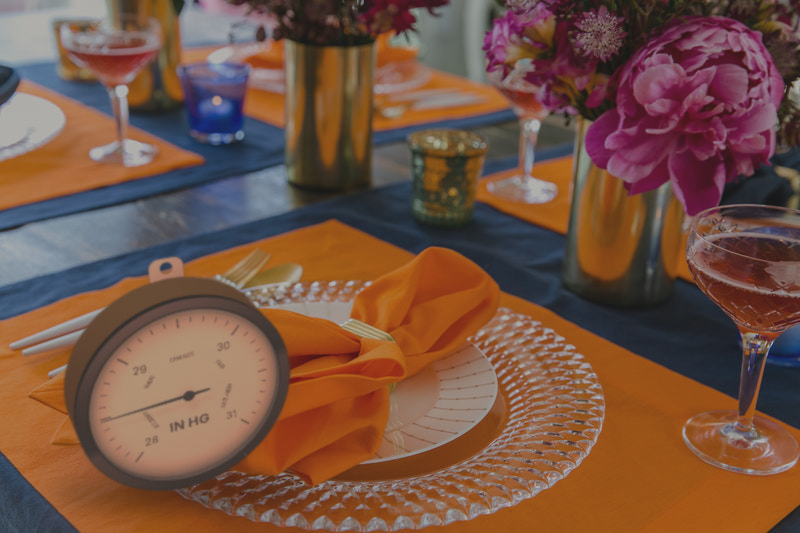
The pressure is 28.5 inHg
